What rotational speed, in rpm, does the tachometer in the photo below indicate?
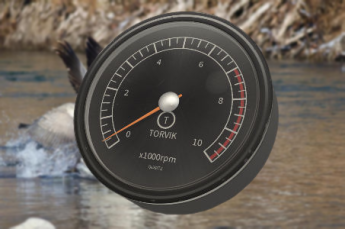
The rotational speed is 250 rpm
